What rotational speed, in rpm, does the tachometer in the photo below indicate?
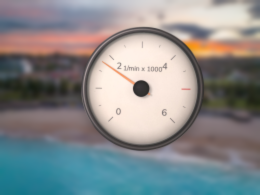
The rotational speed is 1750 rpm
